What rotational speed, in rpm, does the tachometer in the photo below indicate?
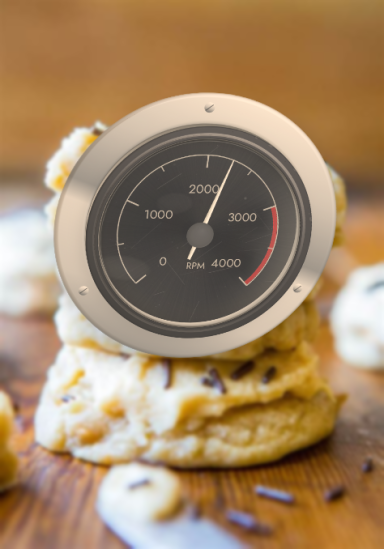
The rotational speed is 2250 rpm
